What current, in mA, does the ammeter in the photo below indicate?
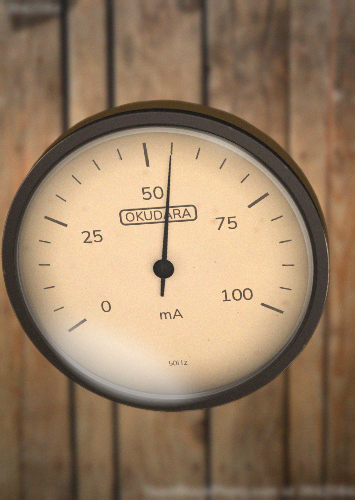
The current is 55 mA
